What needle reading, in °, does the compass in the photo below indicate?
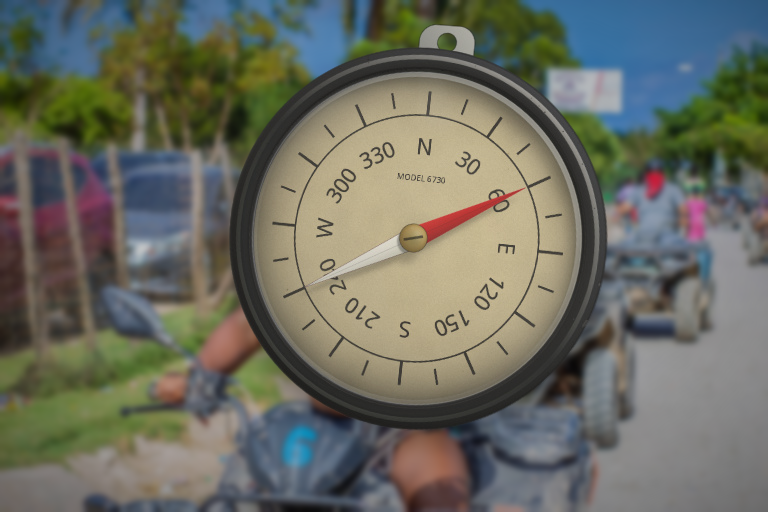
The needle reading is 60 °
